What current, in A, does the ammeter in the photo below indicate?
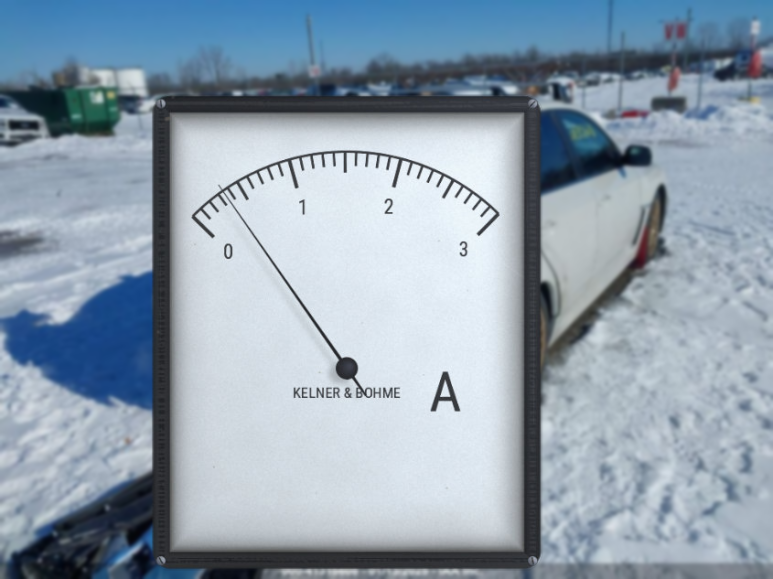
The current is 0.35 A
